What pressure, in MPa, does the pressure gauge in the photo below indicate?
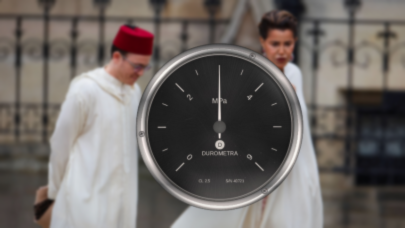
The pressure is 3 MPa
